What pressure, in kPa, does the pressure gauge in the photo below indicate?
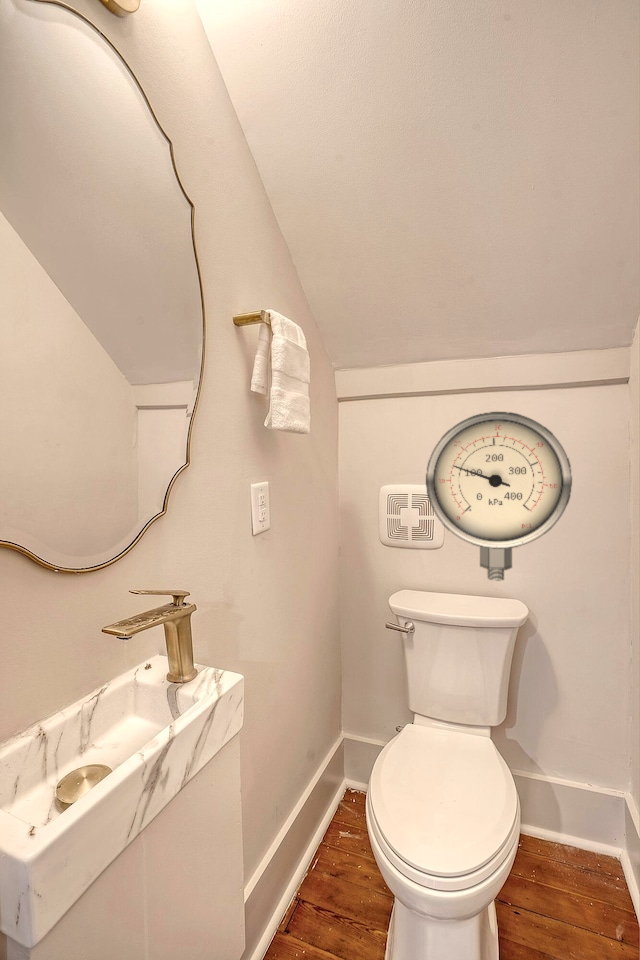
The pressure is 100 kPa
